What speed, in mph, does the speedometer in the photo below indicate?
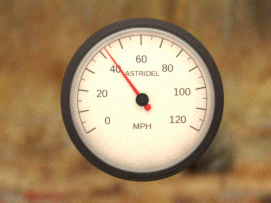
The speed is 42.5 mph
